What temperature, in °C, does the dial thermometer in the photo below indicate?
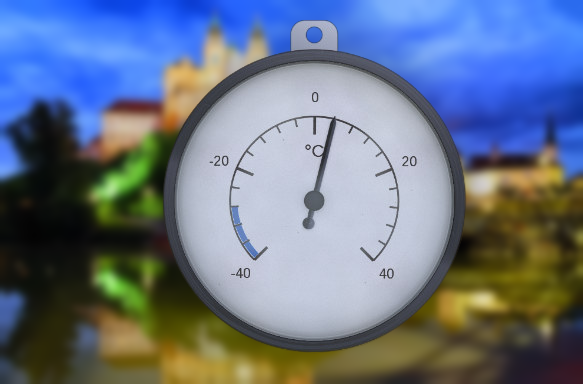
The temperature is 4 °C
